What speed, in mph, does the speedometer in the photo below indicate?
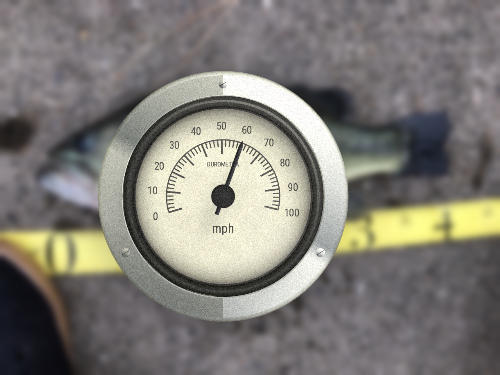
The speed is 60 mph
